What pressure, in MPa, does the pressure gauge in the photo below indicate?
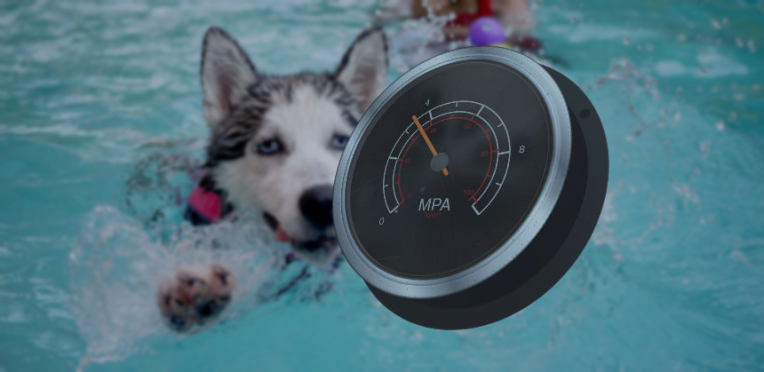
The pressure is 3.5 MPa
